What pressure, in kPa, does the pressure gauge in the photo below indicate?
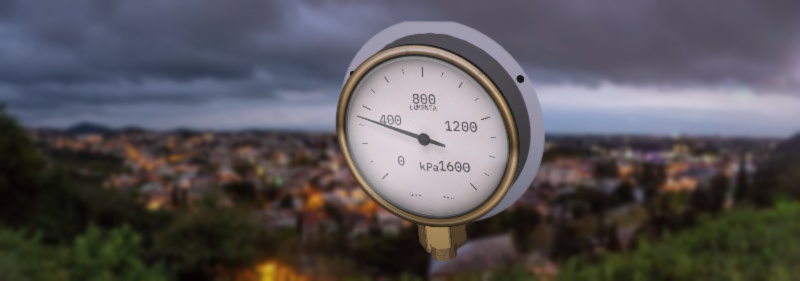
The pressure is 350 kPa
